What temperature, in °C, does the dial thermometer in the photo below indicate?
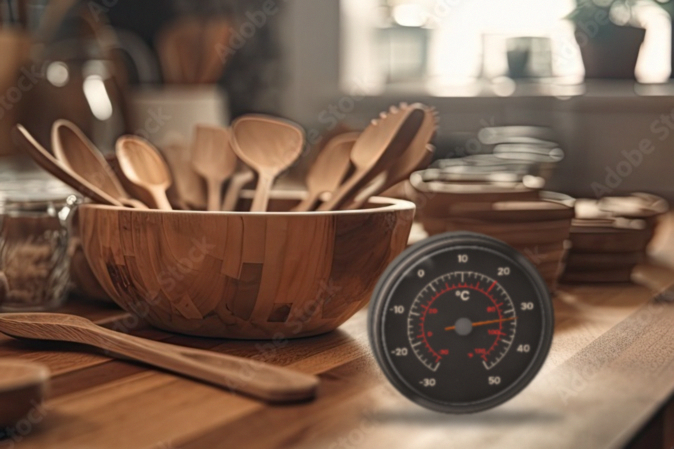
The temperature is 32 °C
